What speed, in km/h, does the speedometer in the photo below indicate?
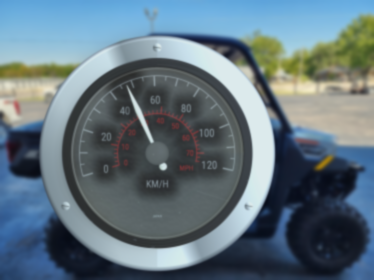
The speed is 47.5 km/h
